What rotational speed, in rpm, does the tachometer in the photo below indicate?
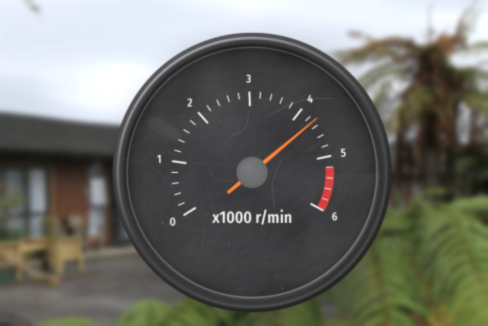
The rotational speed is 4300 rpm
